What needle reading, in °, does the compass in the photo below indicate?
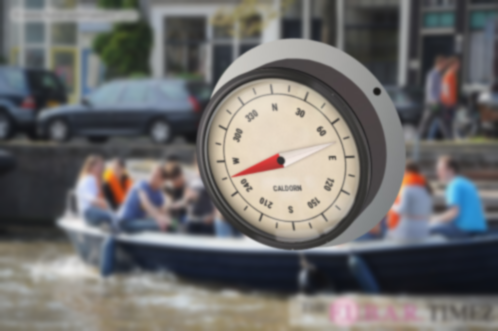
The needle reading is 255 °
